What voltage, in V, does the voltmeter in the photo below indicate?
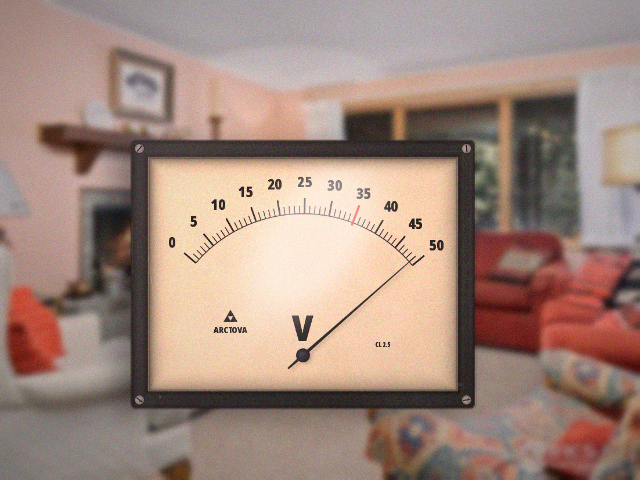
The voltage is 49 V
